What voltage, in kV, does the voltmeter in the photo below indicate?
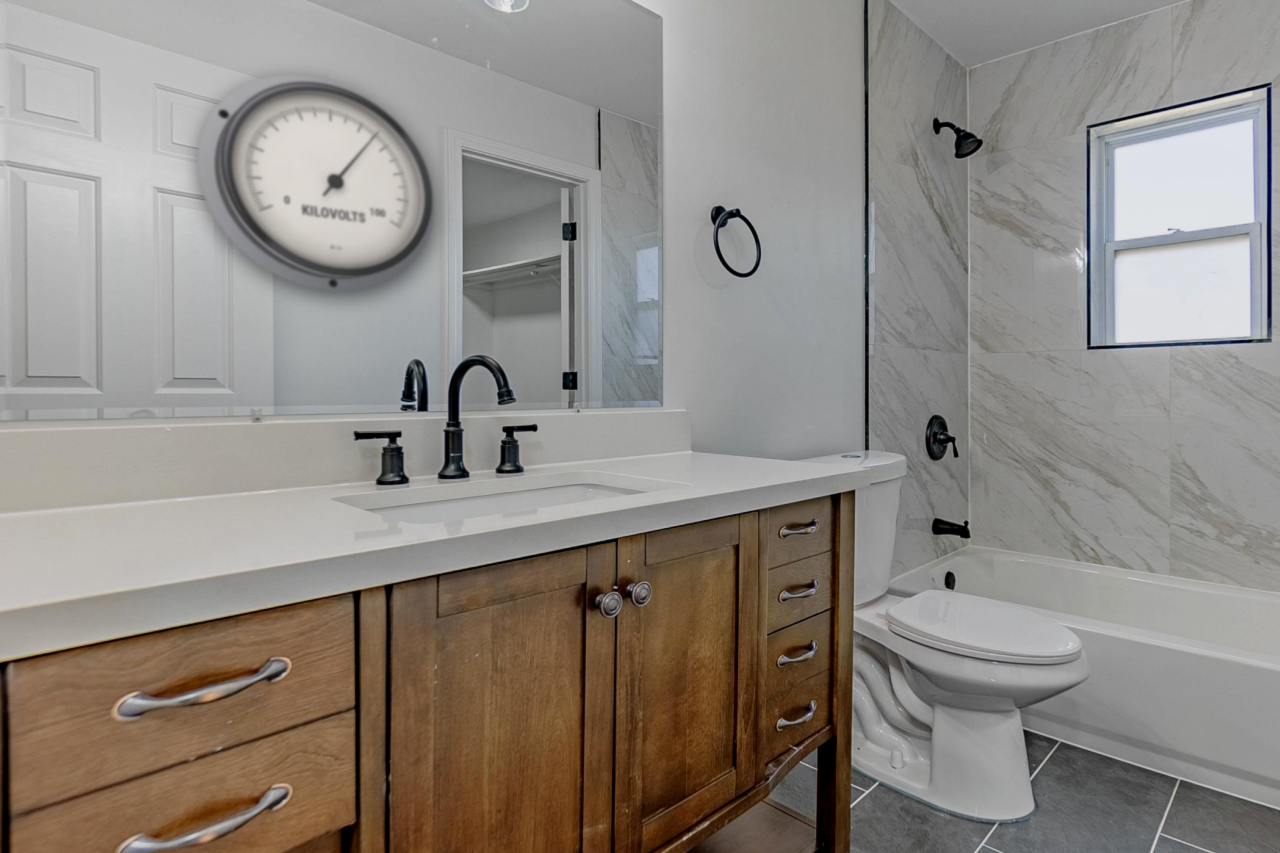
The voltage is 65 kV
